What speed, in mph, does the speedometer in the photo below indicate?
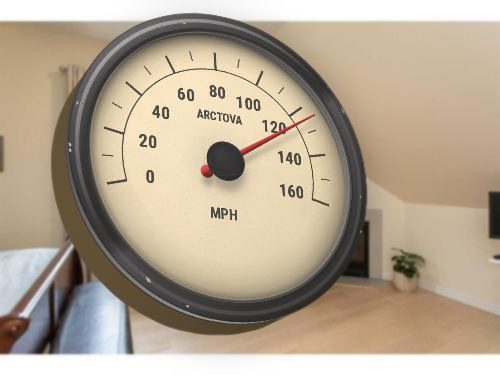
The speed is 125 mph
